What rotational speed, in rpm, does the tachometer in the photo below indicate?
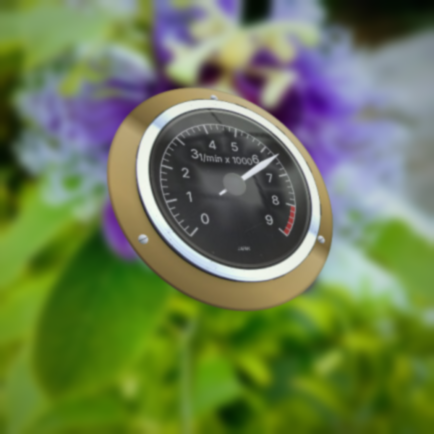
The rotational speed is 6400 rpm
